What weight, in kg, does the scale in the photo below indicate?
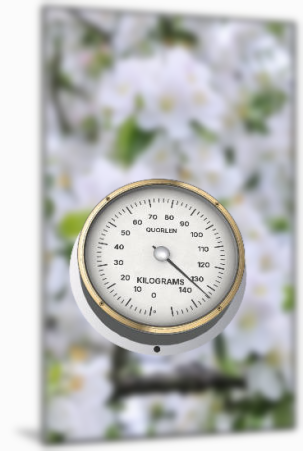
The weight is 134 kg
